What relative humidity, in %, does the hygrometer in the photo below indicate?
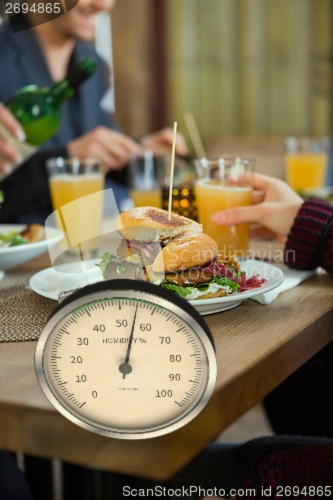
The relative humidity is 55 %
